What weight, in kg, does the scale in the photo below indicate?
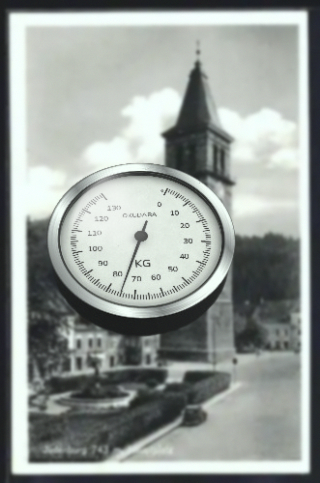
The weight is 75 kg
